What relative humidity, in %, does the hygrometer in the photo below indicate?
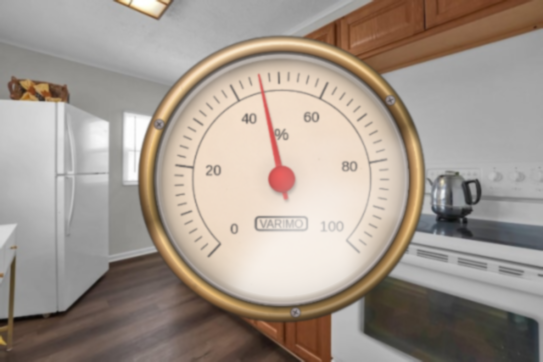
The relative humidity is 46 %
